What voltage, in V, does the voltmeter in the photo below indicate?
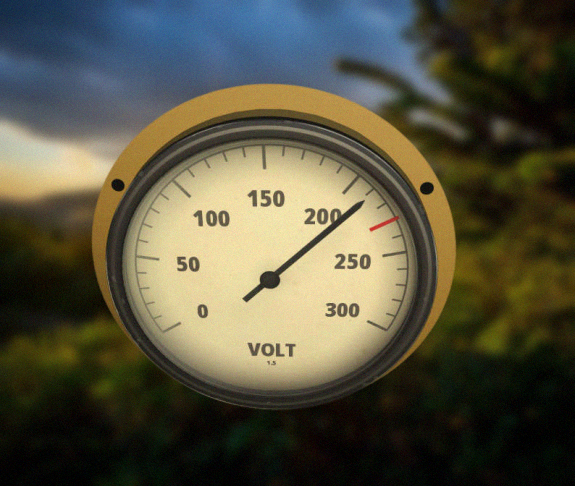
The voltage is 210 V
